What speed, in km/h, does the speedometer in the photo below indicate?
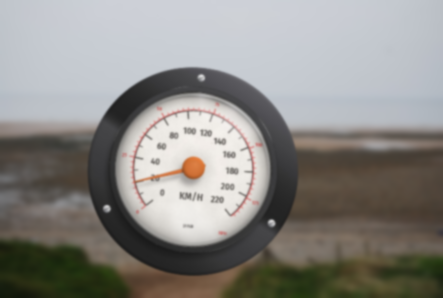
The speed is 20 km/h
